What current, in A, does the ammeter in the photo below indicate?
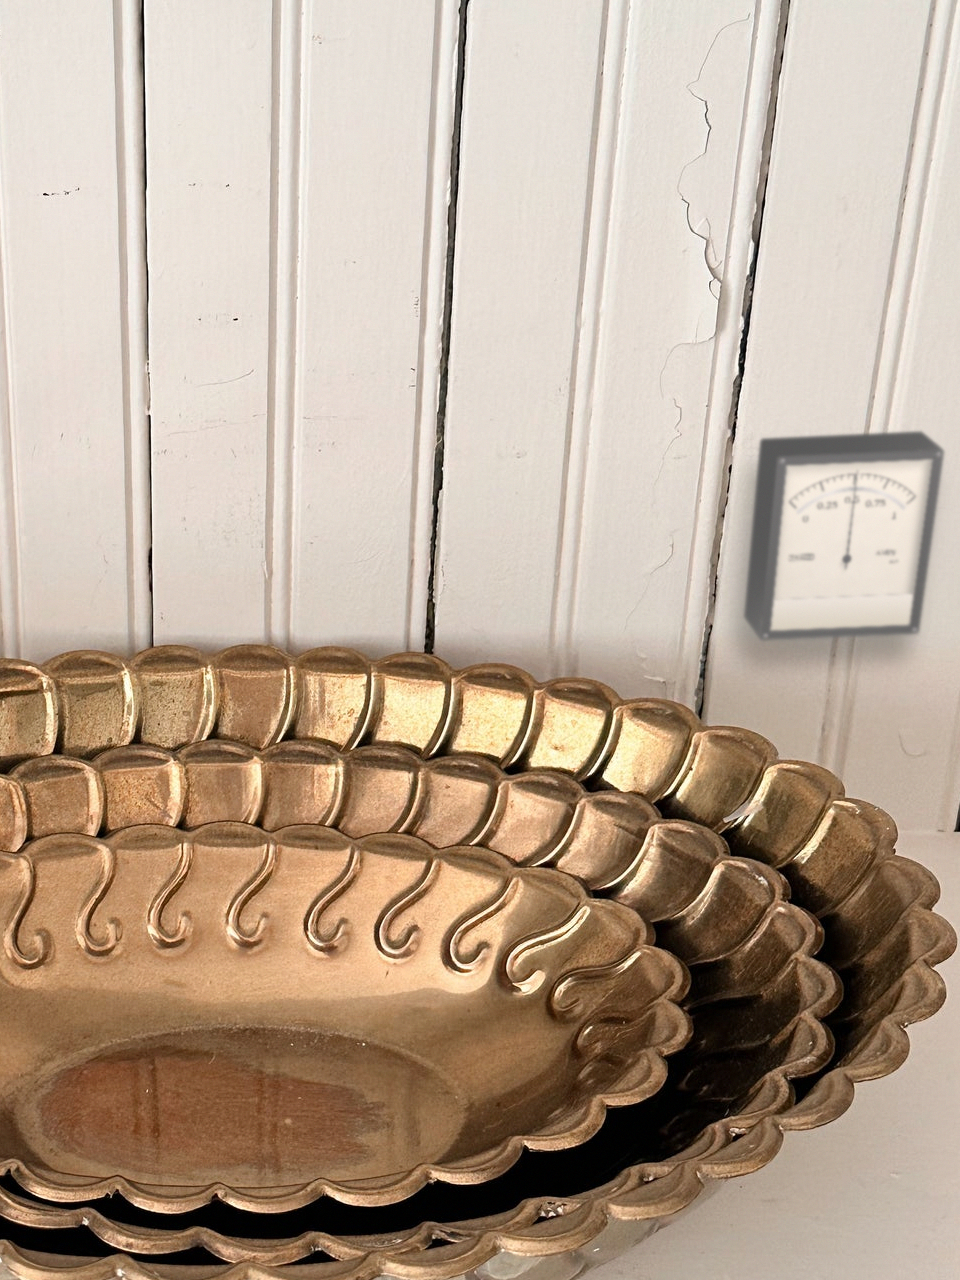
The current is 0.5 A
